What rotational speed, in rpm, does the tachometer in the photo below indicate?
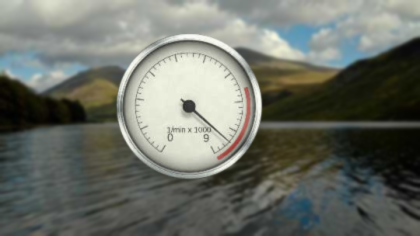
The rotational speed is 8400 rpm
